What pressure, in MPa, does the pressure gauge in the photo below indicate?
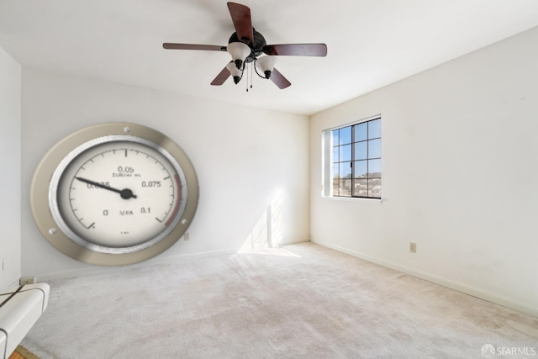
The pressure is 0.025 MPa
